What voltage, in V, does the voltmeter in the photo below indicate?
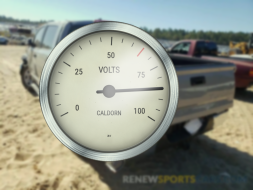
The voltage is 85 V
